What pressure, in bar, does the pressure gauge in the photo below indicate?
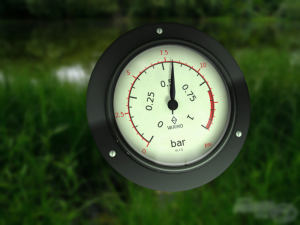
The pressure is 0.55 bar
